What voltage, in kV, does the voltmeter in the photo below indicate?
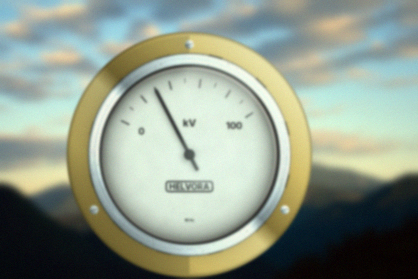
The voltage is 30 kV
